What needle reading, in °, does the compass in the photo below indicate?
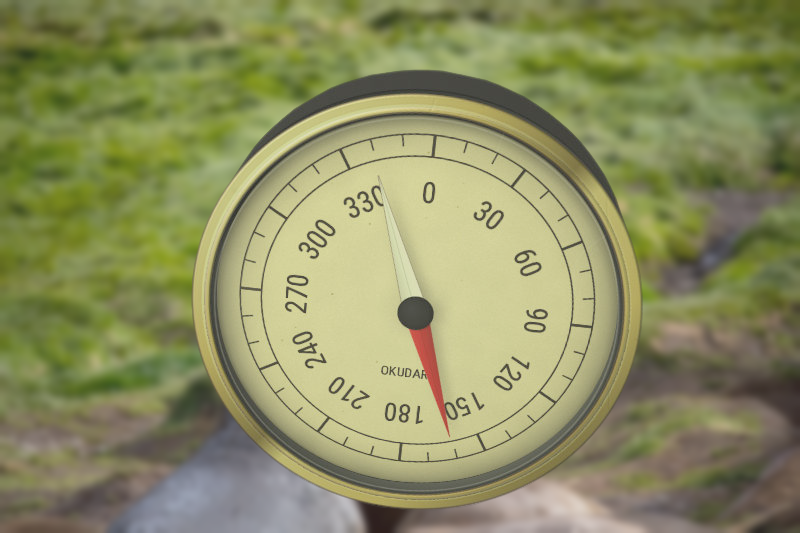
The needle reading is 160 °
